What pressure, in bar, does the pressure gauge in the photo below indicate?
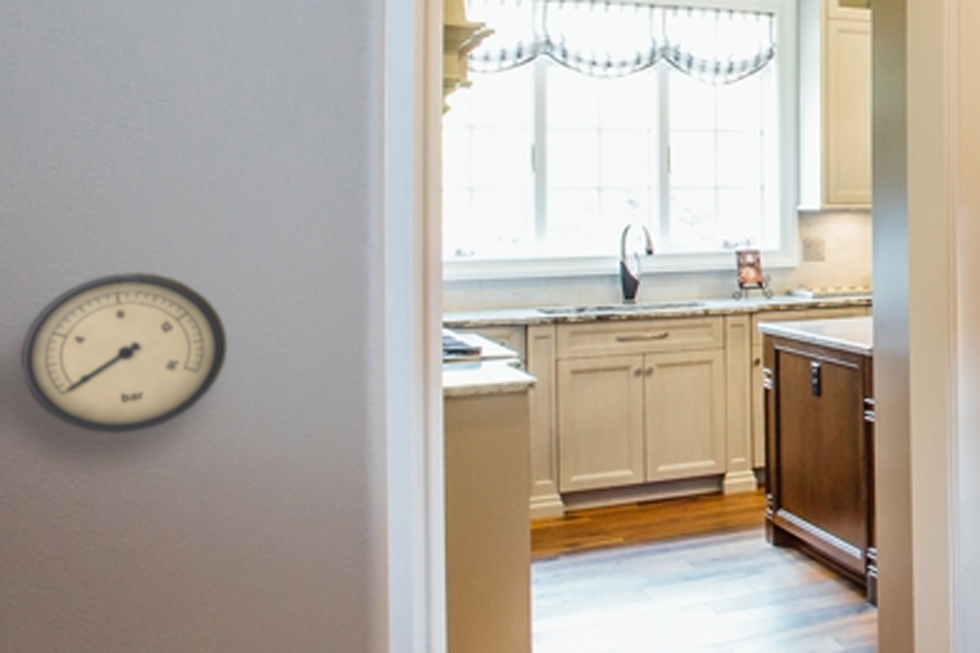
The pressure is 0 bar
